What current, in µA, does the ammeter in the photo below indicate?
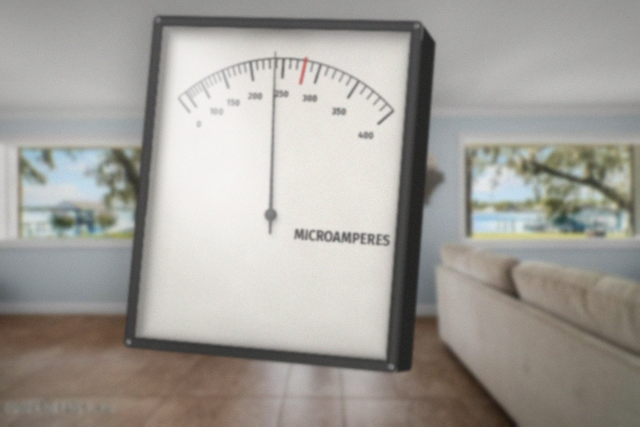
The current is 240 µA
